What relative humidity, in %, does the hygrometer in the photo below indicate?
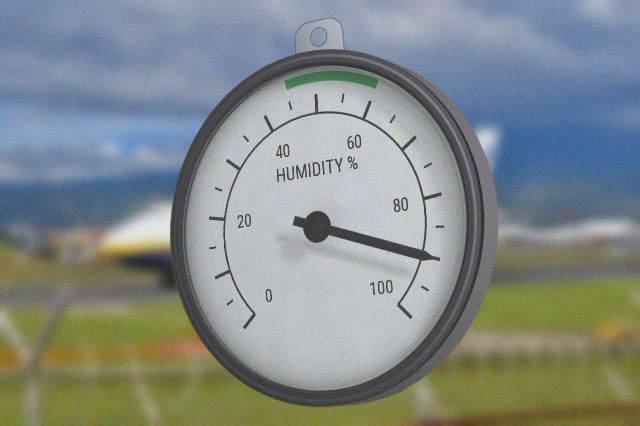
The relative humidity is 90 %
